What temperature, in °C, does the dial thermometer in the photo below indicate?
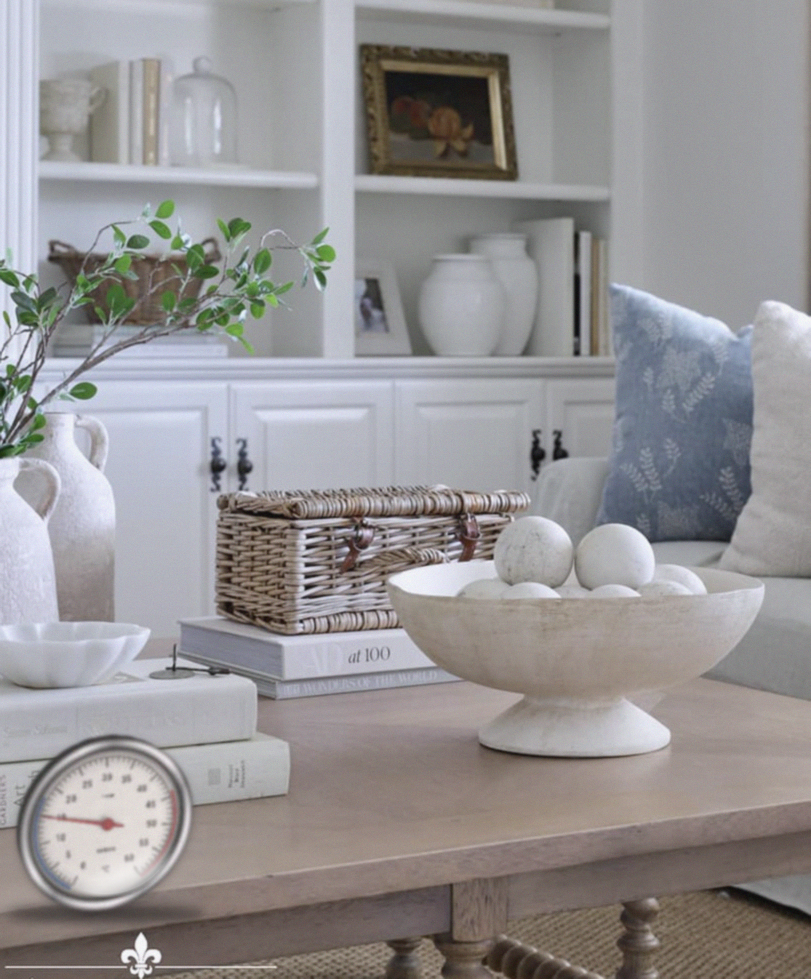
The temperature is 15 °C
